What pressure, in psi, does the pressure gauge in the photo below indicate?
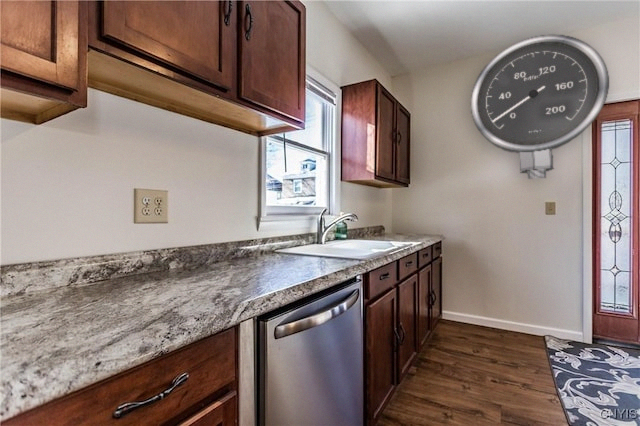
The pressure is 10 psi
